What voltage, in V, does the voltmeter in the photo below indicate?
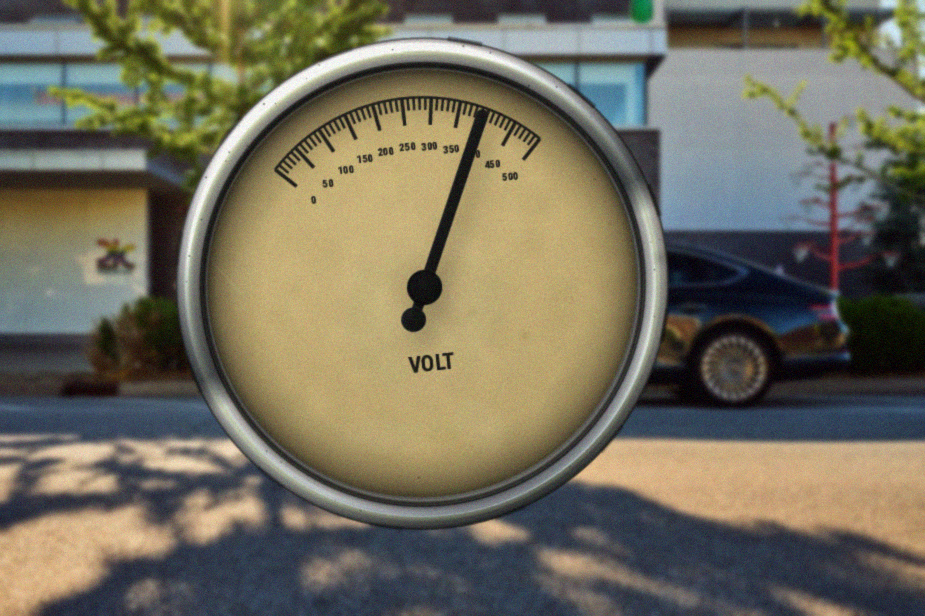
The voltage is 390 V
